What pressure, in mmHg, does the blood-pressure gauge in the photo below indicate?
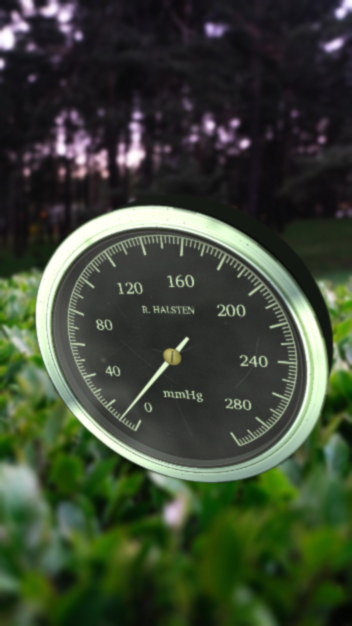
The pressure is 10 mmHg
